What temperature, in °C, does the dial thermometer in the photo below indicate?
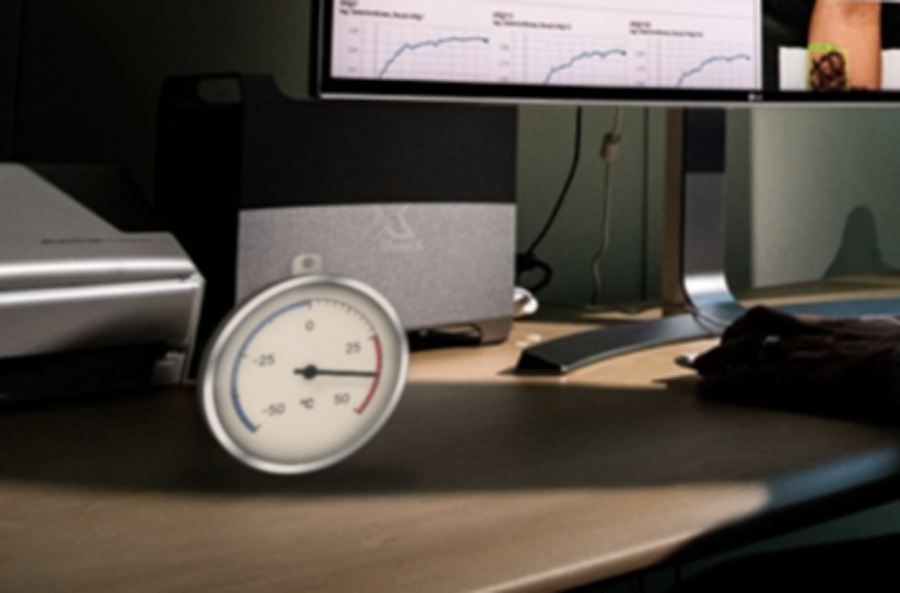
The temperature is 37.5 °C
